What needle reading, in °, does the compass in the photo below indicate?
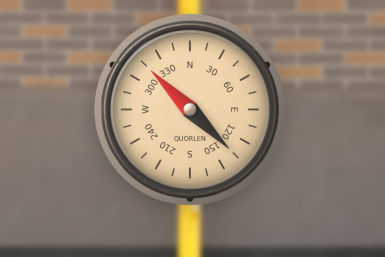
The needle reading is 315 °
